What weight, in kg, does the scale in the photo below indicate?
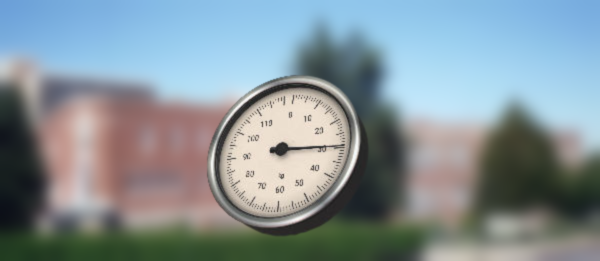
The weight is 30 kg
